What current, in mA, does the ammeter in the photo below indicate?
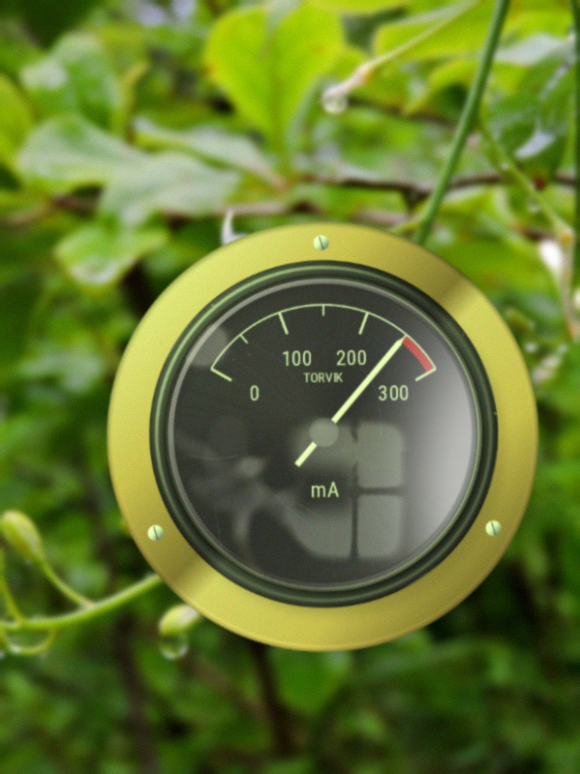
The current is 250 mA
